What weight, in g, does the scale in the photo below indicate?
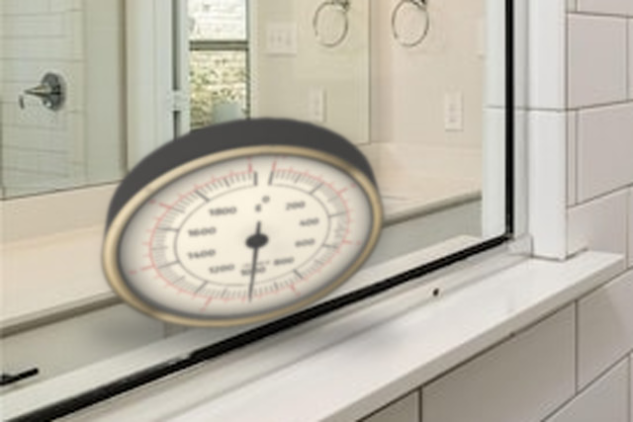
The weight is 1000 g
